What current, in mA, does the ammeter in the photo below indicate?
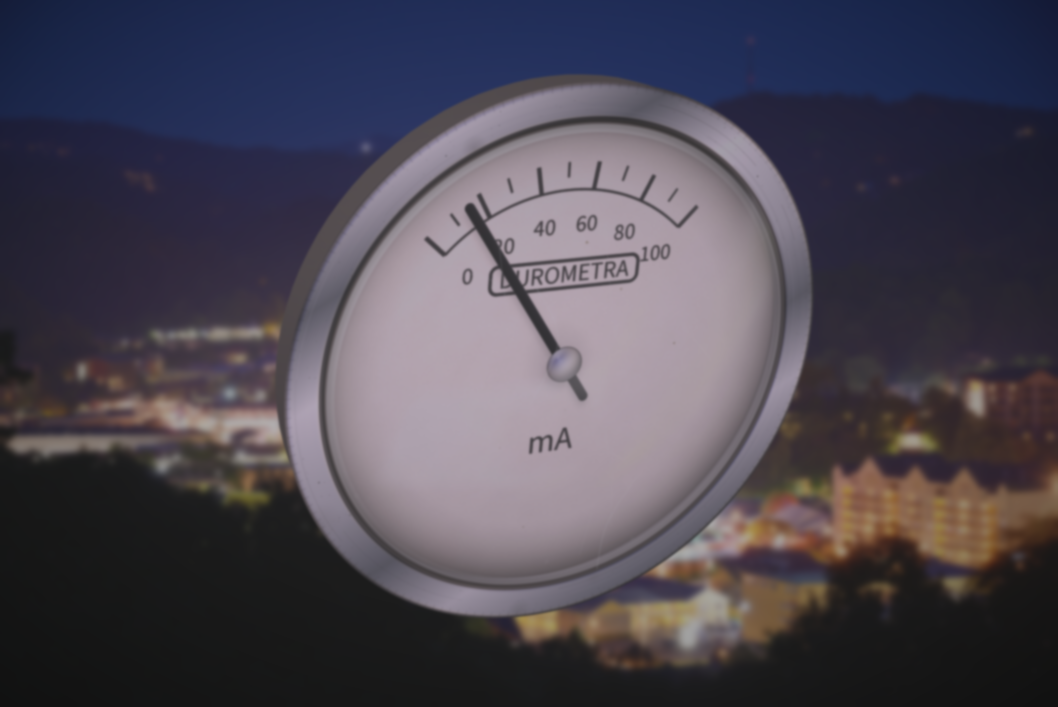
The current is 15 mA
